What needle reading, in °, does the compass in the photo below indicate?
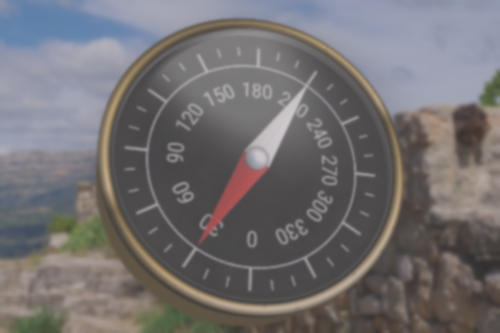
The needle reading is 30 °
